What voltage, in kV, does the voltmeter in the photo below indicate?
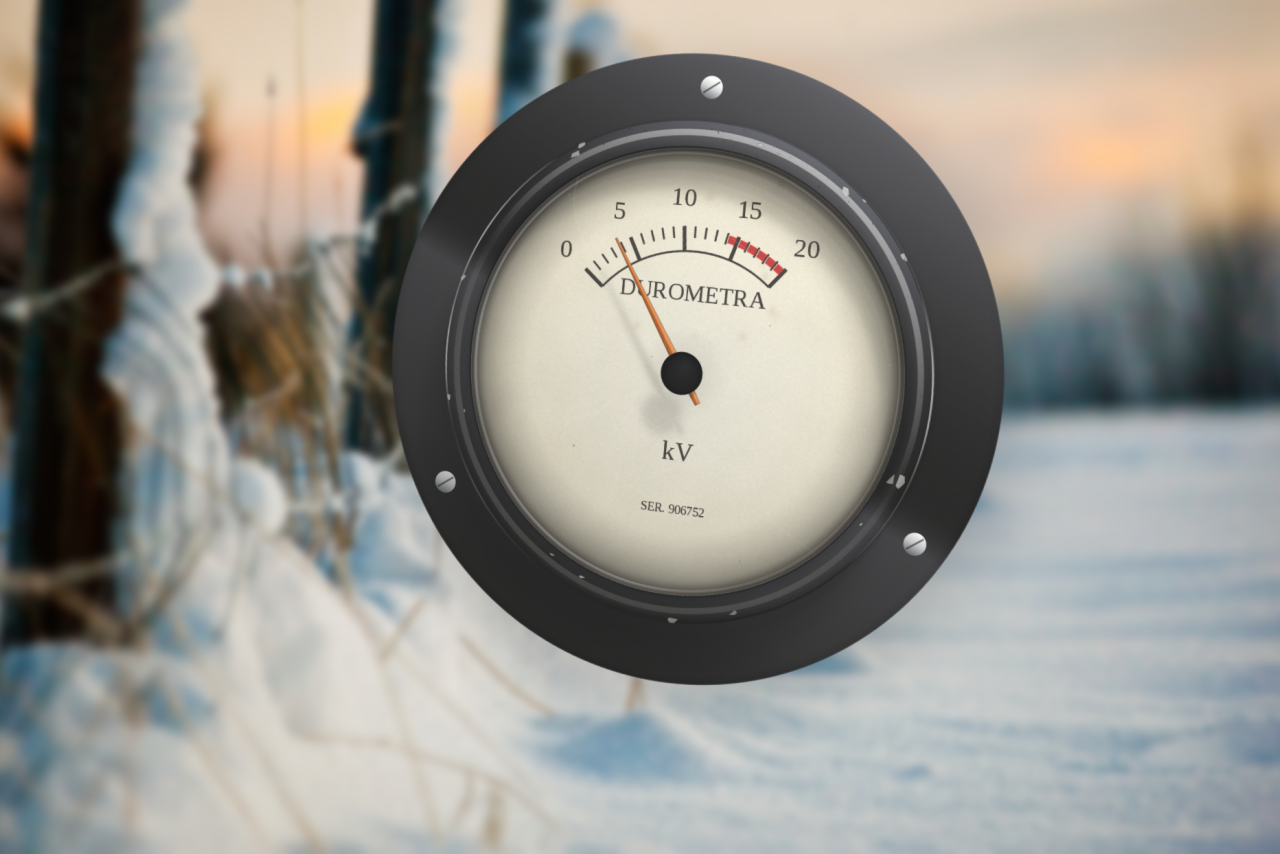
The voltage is 4 kV
